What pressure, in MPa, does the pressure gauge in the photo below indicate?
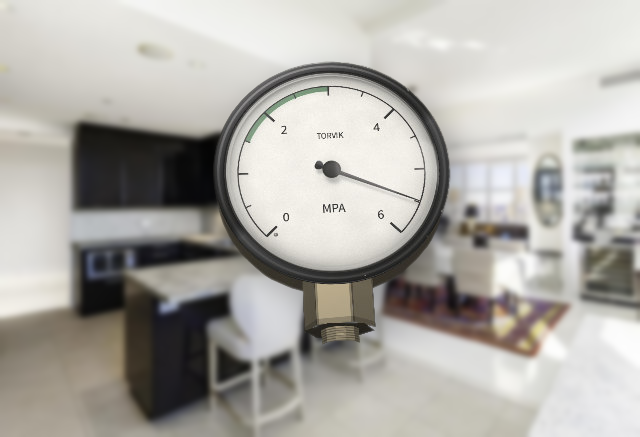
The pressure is 5.5 MPa
